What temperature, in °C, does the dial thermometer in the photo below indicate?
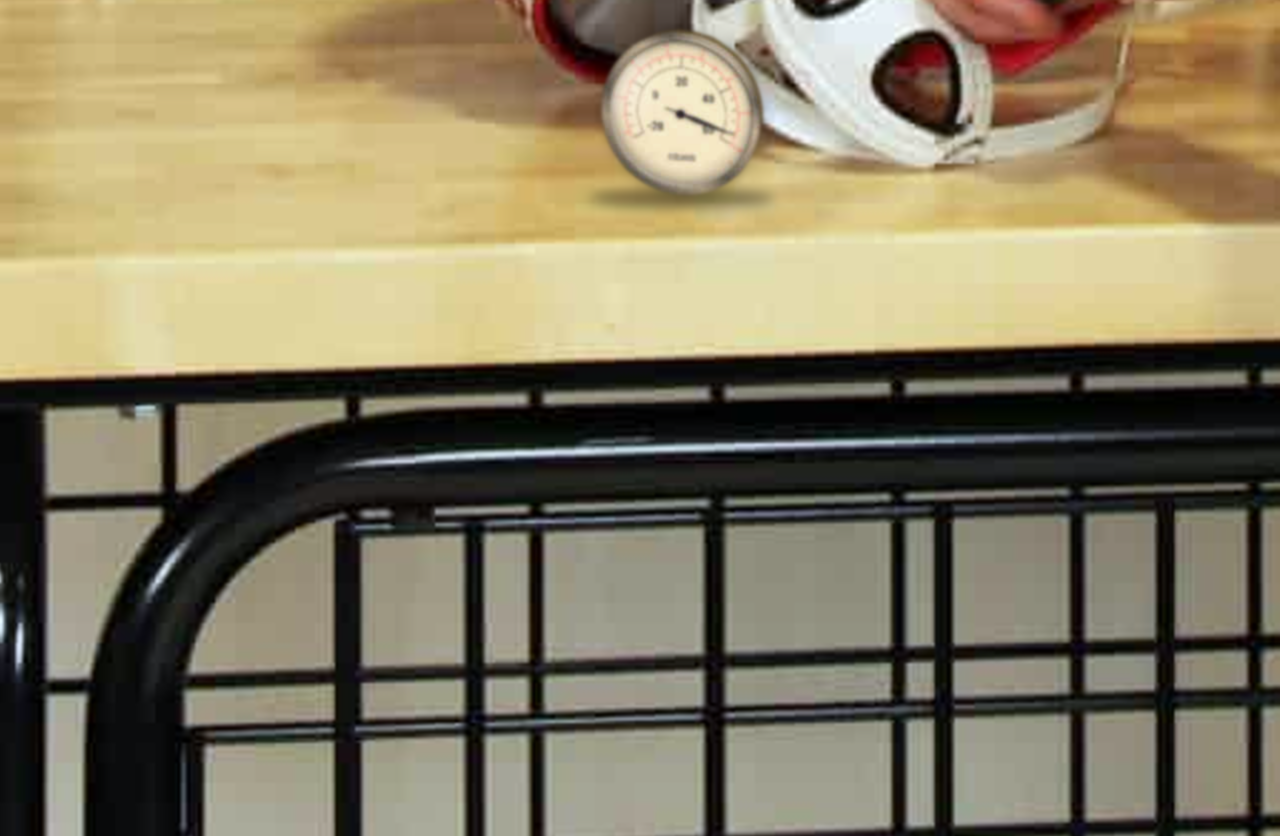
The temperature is 56 °C
